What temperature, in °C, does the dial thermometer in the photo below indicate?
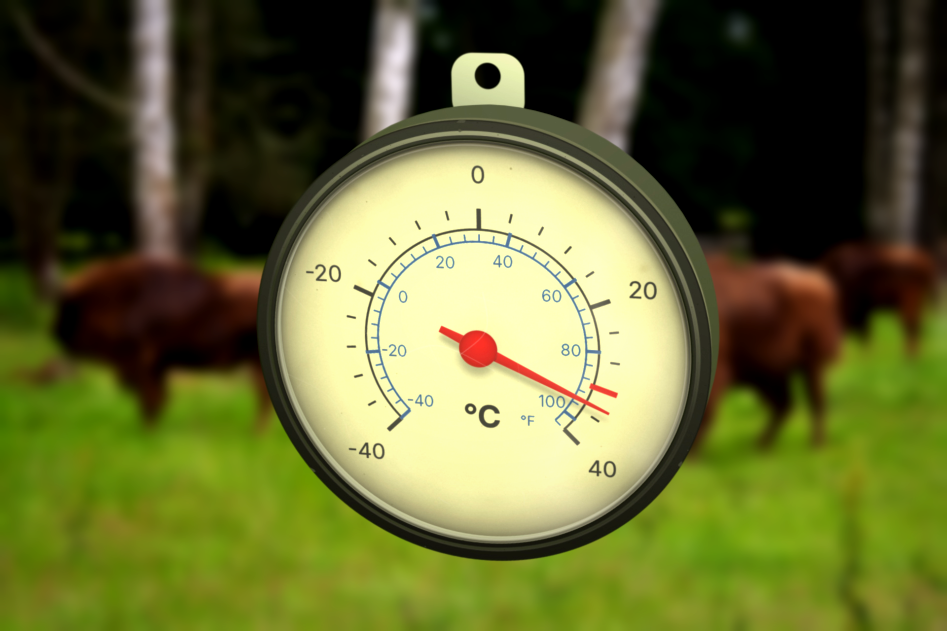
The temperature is 34 °C
